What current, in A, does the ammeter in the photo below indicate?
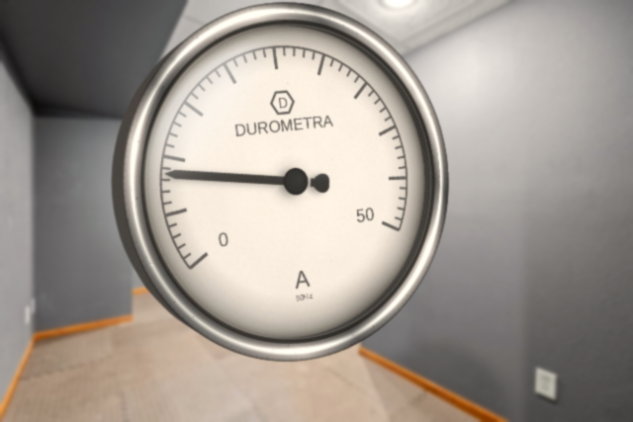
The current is 8.5 A
